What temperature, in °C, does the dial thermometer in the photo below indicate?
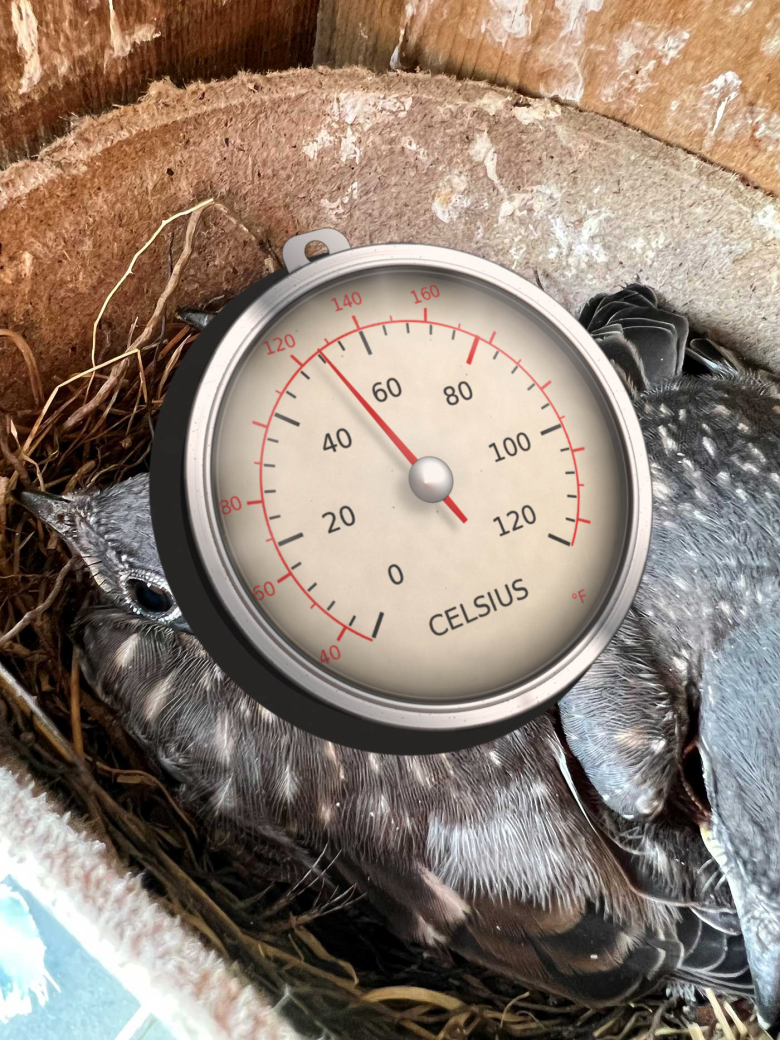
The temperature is 52 °C
